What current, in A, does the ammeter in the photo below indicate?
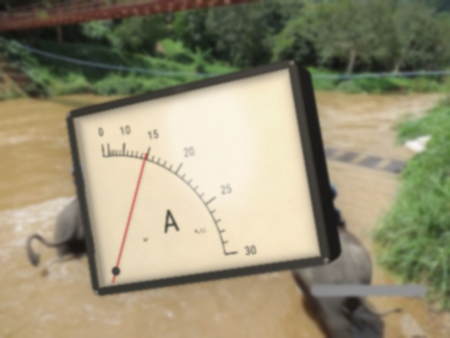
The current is 15 A
